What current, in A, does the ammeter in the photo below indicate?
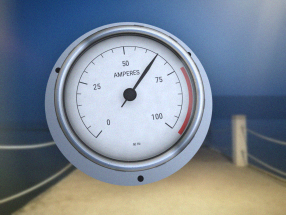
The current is 65 A
